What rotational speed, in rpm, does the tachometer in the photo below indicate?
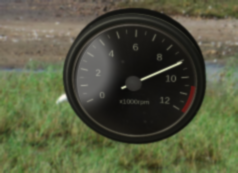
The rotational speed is 9000 rpm
